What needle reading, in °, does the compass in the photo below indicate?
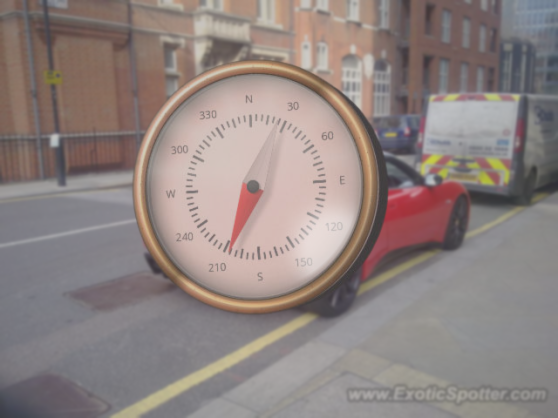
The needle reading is 205 °
